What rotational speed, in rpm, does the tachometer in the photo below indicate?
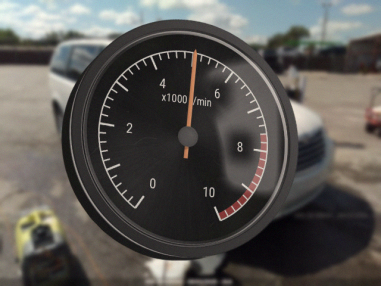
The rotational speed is 5000 rpm
